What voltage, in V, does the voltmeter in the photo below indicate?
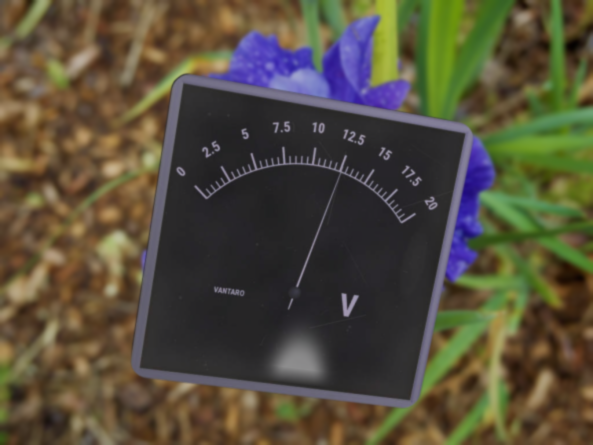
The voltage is 12.5 V
